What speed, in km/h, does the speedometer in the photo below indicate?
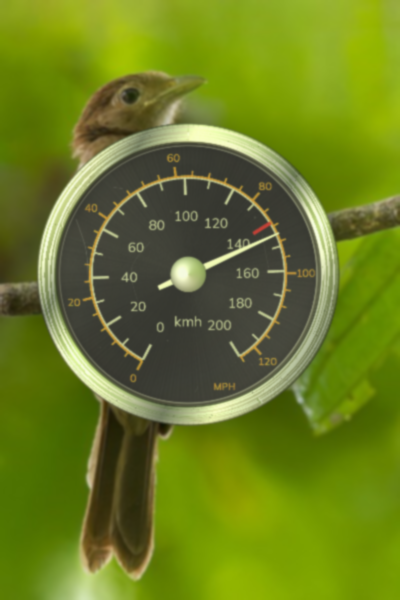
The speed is 145 km/h
